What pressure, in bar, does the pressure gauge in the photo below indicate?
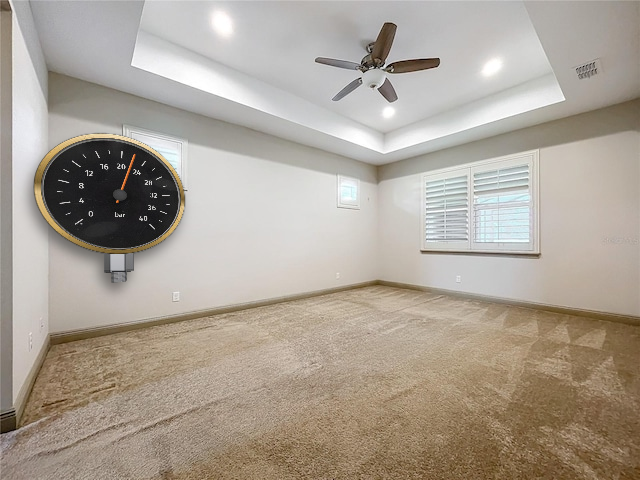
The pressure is 22 bar
